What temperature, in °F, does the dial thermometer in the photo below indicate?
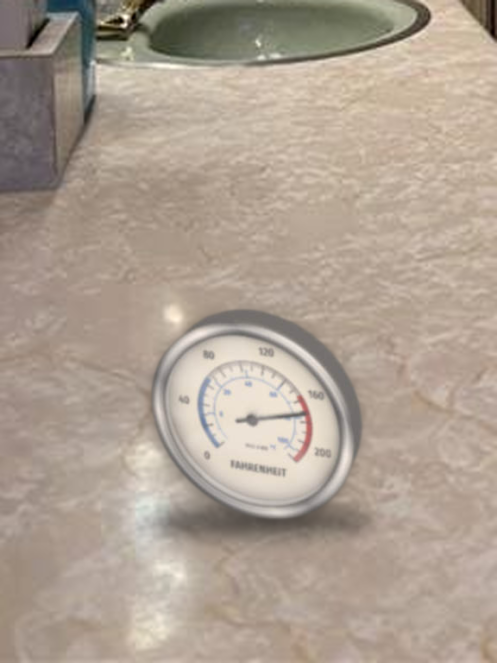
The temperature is 170 °F
